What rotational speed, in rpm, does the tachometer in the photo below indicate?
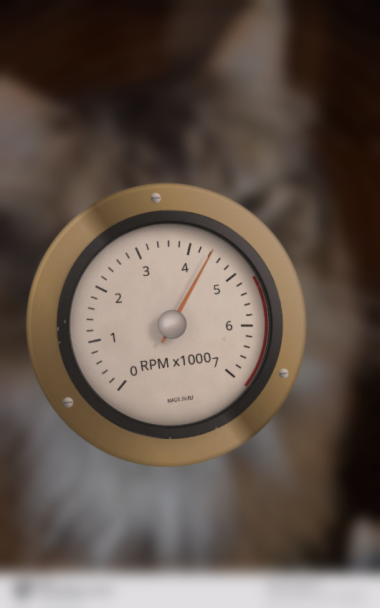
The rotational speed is 4400 rpm
